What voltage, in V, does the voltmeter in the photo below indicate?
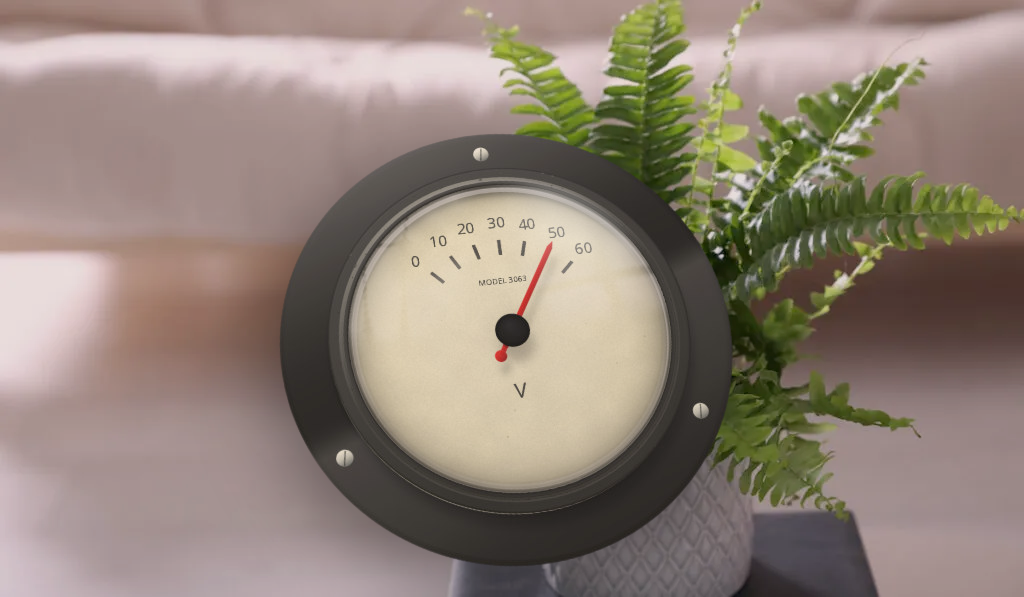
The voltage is 50 V
